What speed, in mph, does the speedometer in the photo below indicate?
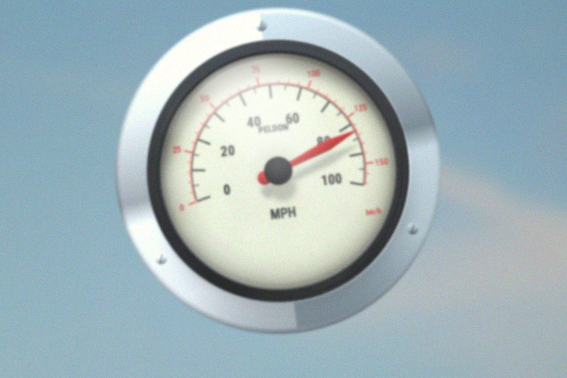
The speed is 82.5 mph
